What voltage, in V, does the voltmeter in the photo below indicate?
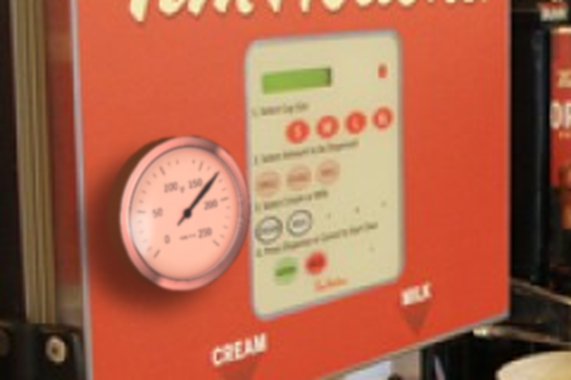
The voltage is 170 V
